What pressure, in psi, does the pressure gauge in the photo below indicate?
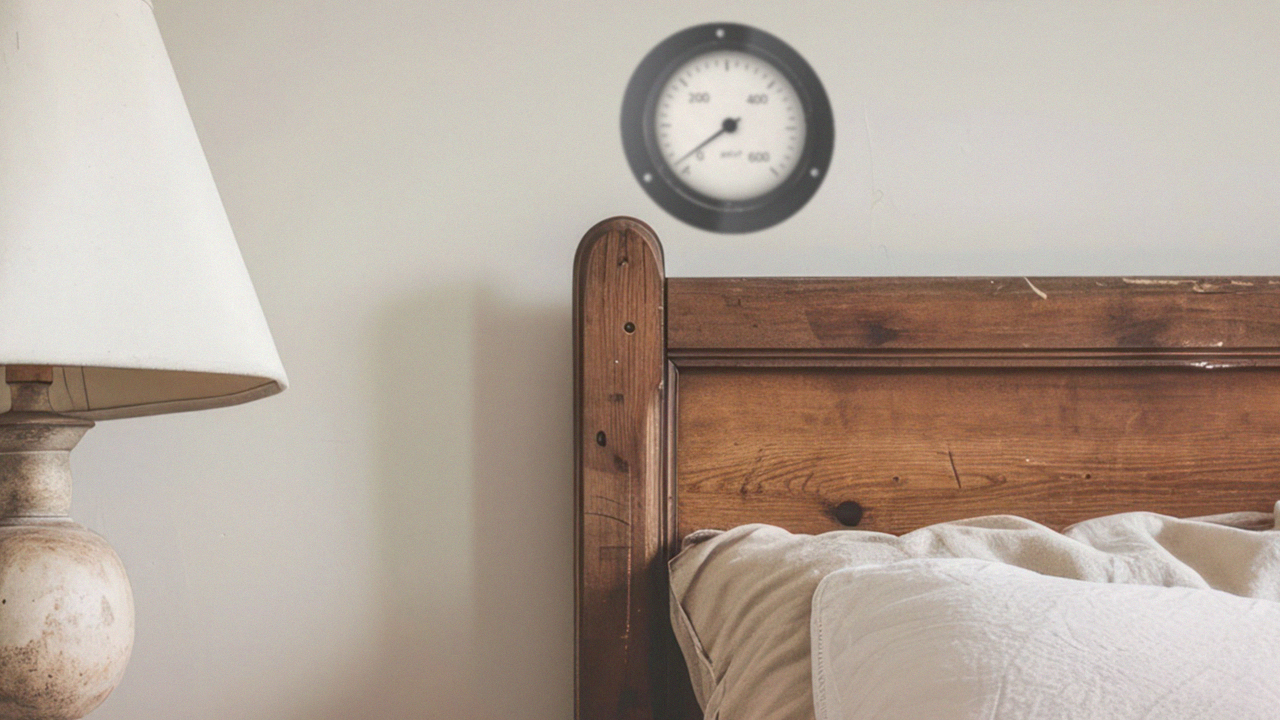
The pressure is 20 psi
